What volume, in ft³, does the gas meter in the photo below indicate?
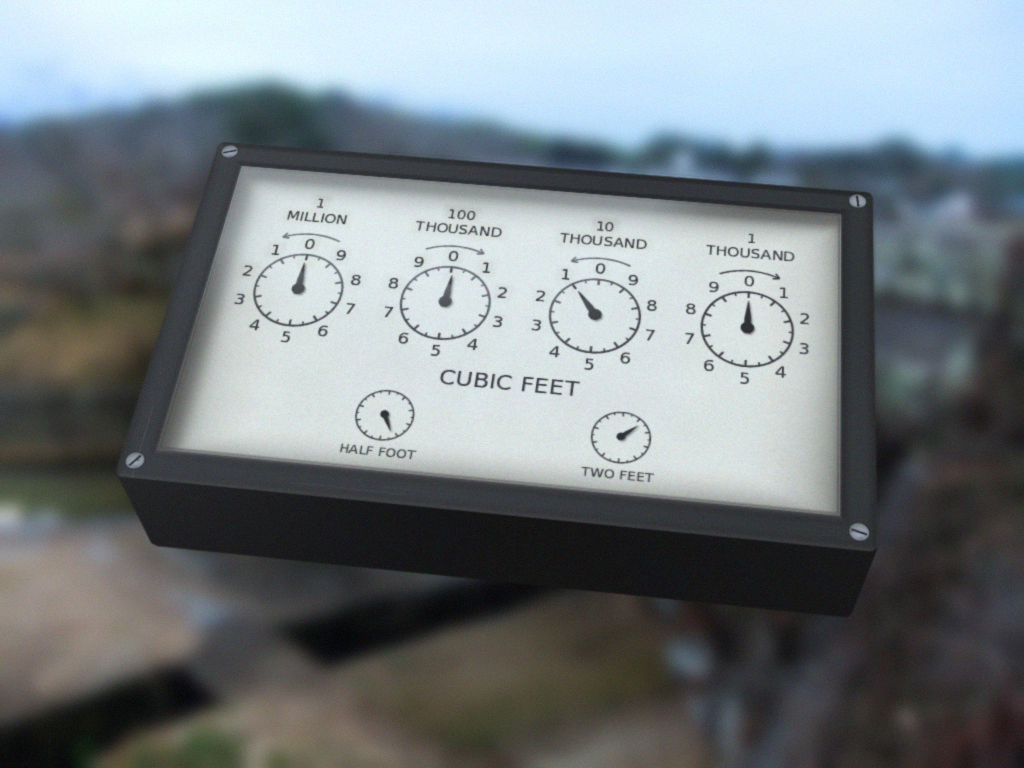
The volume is 1000 ft³
